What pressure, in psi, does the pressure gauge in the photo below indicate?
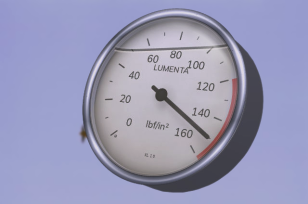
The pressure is 150 psi
